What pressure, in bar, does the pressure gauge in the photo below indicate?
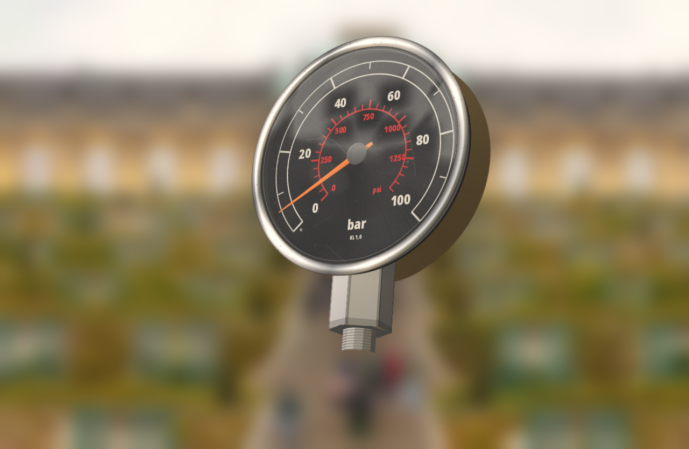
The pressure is 5 bar
